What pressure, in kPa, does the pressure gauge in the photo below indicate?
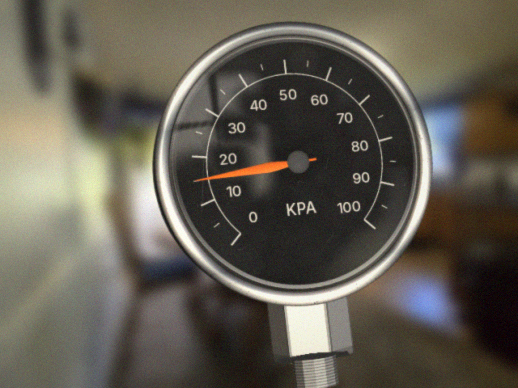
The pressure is 15 kPa
